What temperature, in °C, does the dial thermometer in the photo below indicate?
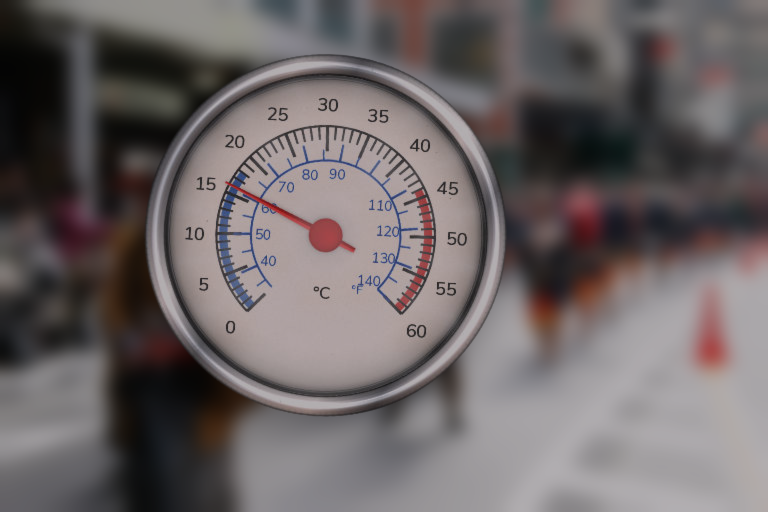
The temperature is 16 °C
